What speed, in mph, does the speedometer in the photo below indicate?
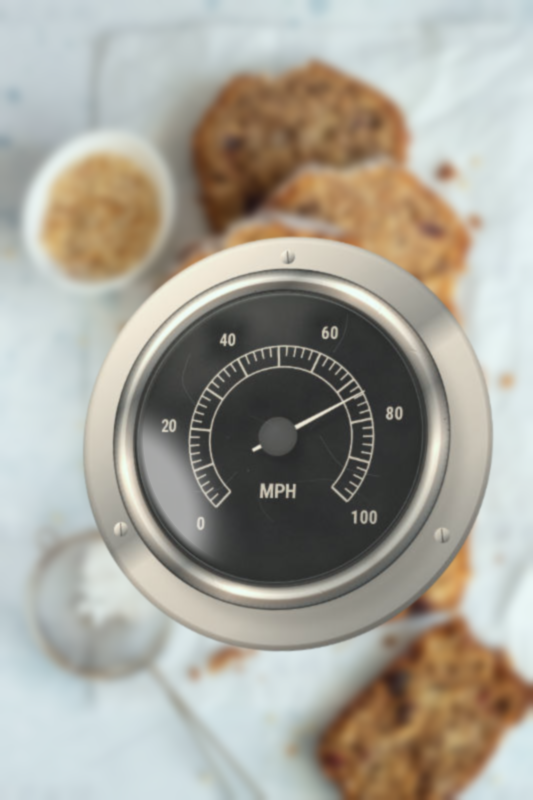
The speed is 74 mph
